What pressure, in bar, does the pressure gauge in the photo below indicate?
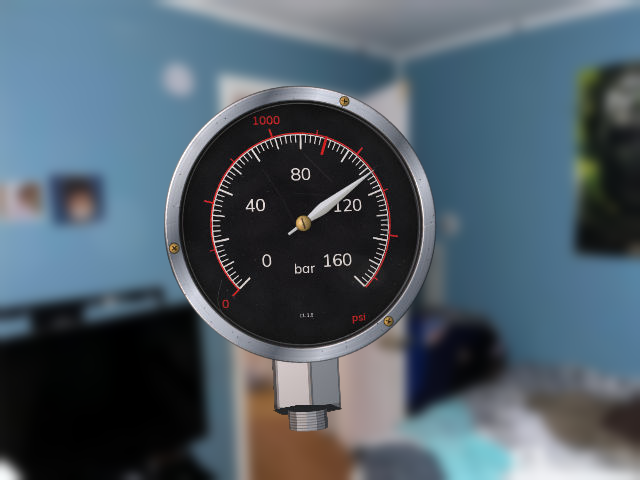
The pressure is 112 bar
